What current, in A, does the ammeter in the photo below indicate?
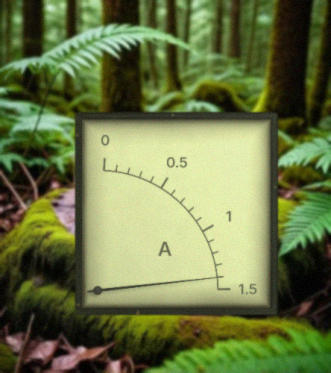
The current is 1.4 A
